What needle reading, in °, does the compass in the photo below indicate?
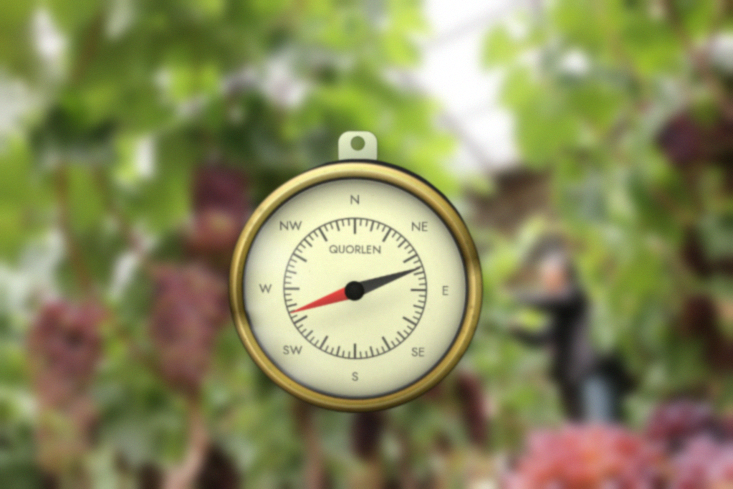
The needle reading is 250 °
